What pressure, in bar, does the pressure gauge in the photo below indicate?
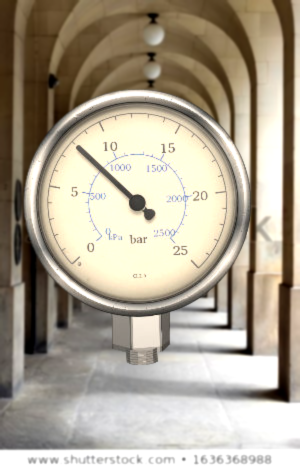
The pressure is 8 bar
